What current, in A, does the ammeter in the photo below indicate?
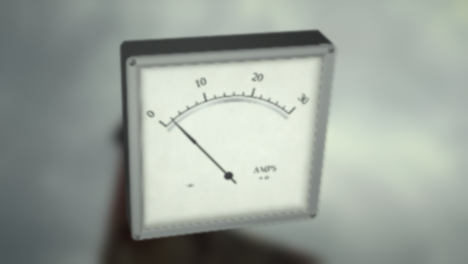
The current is 2 A
